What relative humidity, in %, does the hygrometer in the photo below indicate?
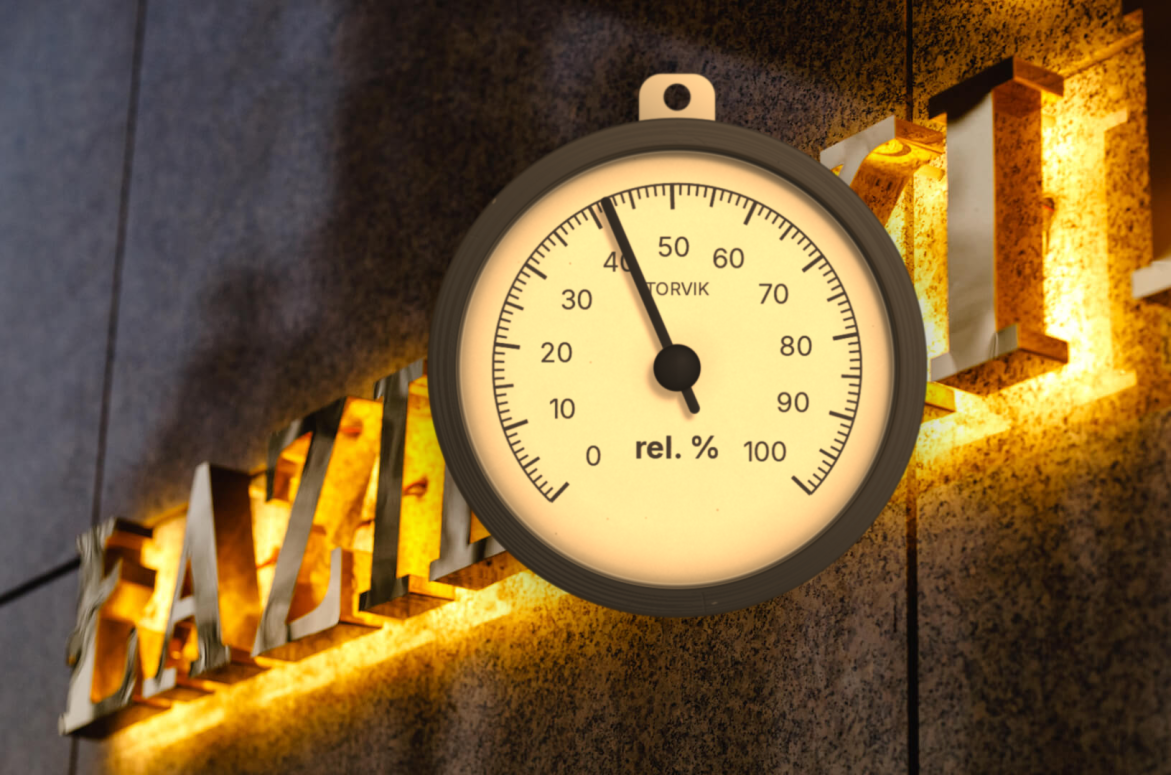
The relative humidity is 42 %
